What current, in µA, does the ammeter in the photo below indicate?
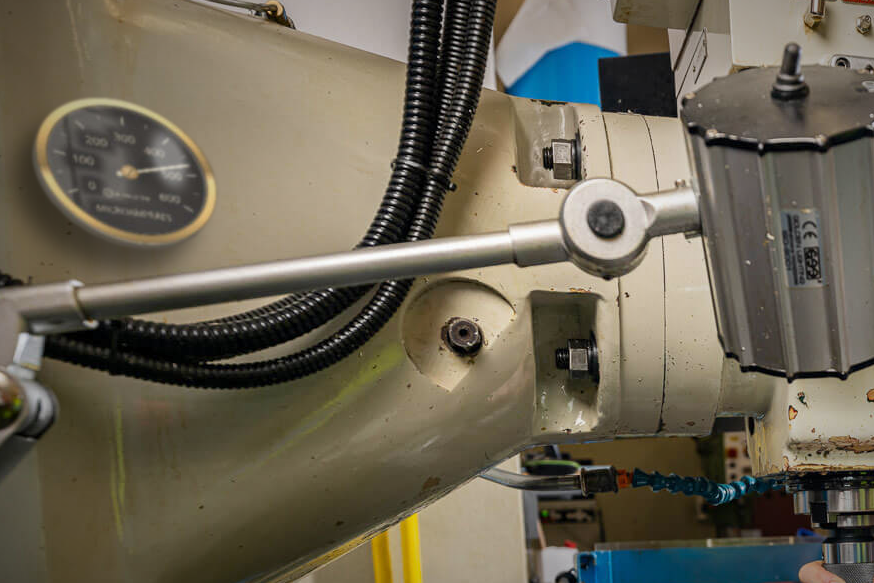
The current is 475 µA
